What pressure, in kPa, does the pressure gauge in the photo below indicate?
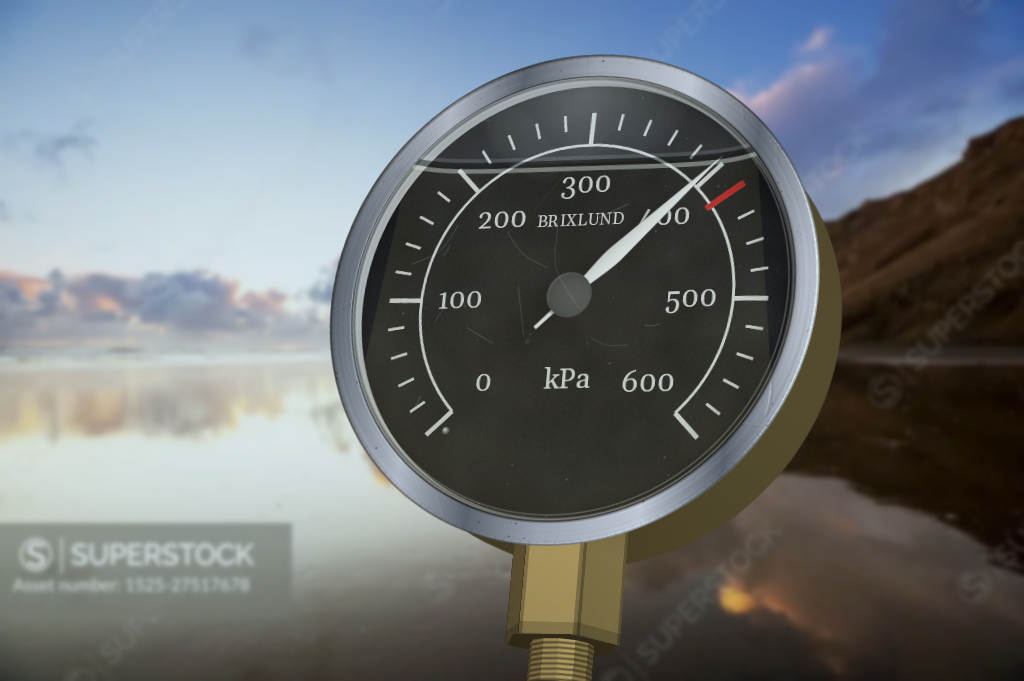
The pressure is 400 kPa
